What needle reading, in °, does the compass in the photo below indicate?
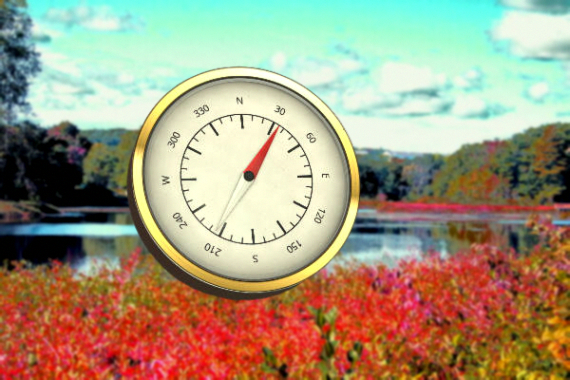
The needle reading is 35 °
